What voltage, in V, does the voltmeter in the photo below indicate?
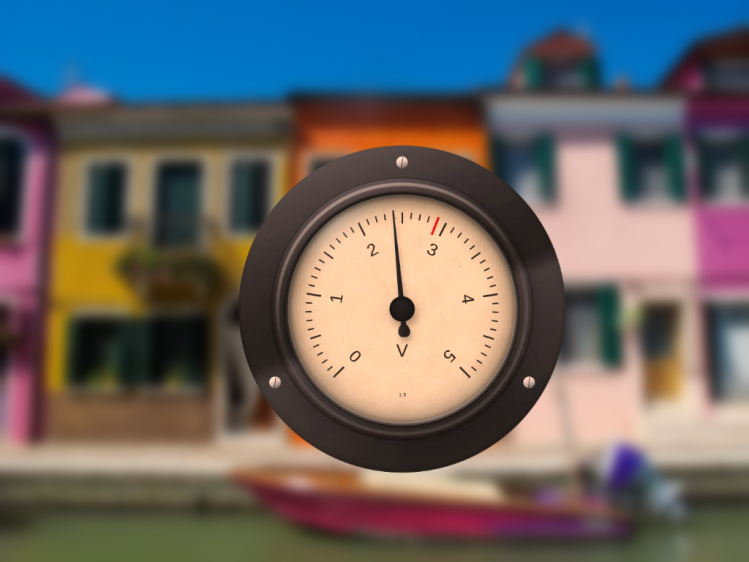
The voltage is 2.4 V
